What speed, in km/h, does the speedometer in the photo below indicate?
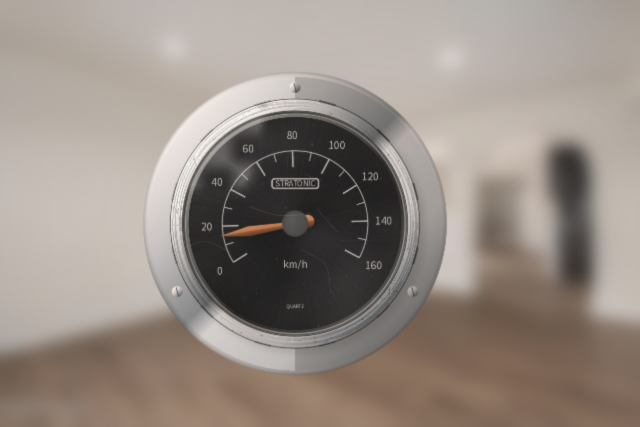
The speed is 15 km/h
